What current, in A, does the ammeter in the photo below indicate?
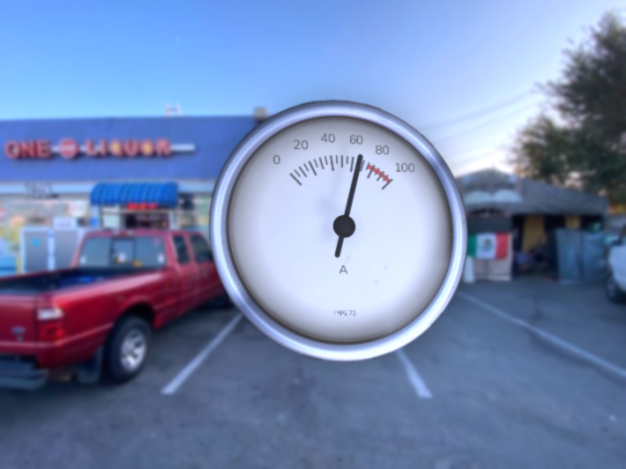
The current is 65 A
